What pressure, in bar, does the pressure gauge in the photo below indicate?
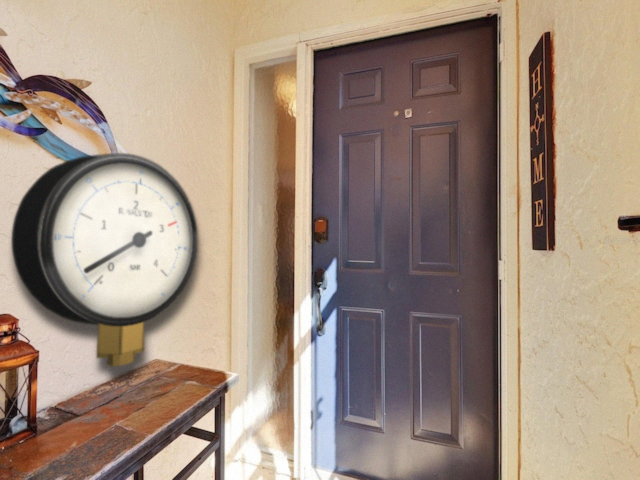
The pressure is 0.25 bar
